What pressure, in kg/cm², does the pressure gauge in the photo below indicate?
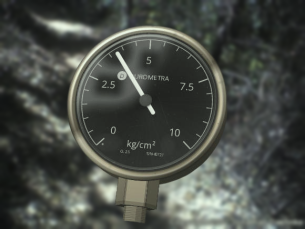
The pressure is 3.75 kg/cm²
